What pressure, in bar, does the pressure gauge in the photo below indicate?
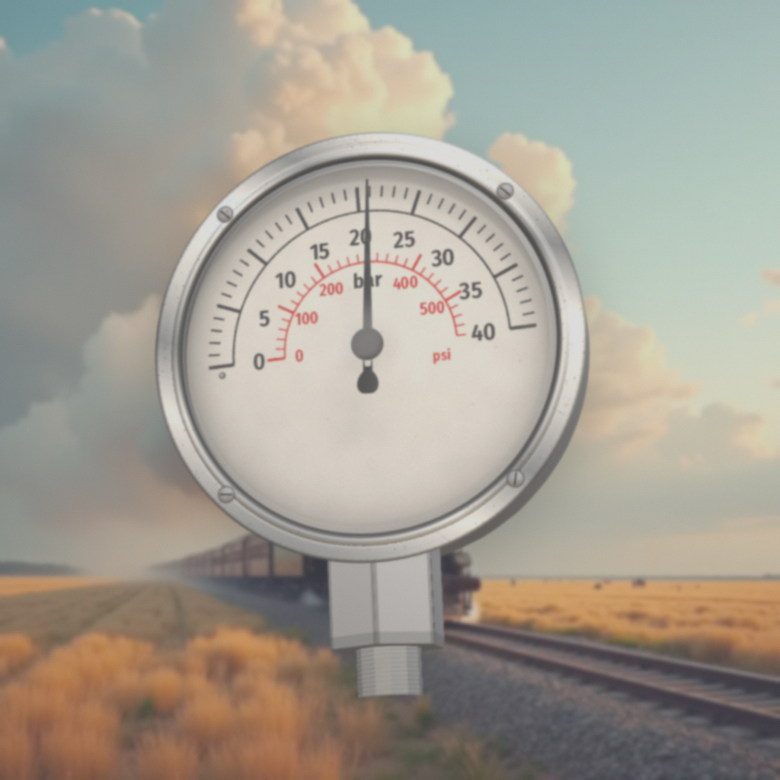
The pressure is 21 bar
